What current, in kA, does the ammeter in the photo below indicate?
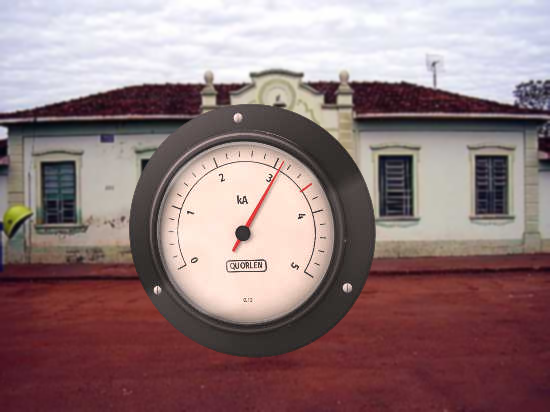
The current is 3.1 kA
